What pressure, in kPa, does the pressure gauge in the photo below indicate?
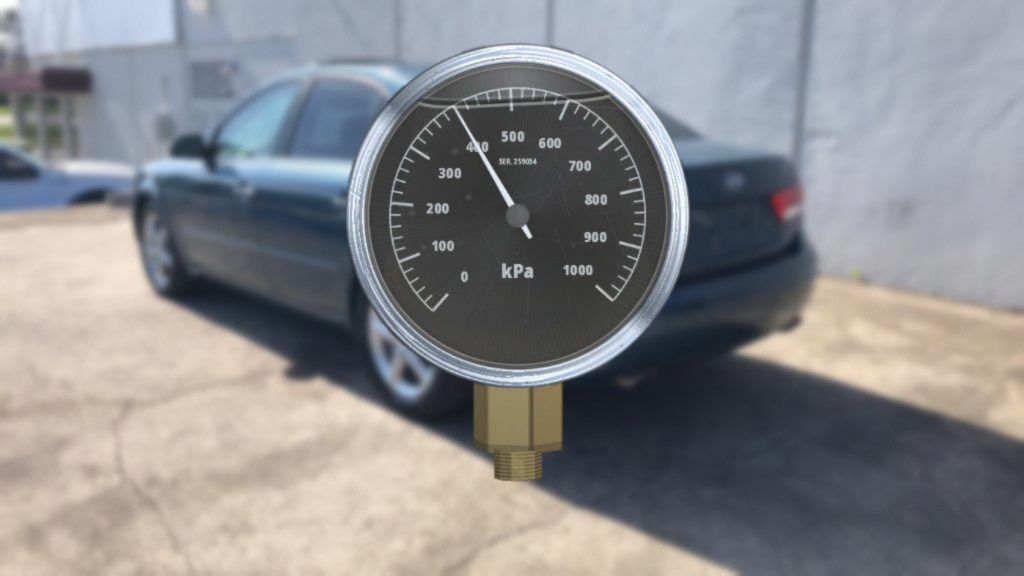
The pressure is 400 kPa
